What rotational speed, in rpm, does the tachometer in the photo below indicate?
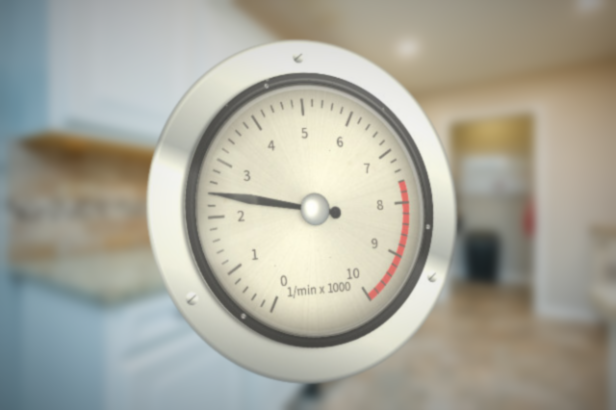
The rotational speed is 2400 rpm
